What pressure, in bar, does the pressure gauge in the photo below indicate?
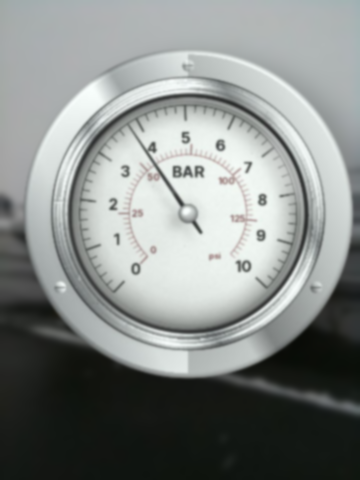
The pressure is 3.8 bar
